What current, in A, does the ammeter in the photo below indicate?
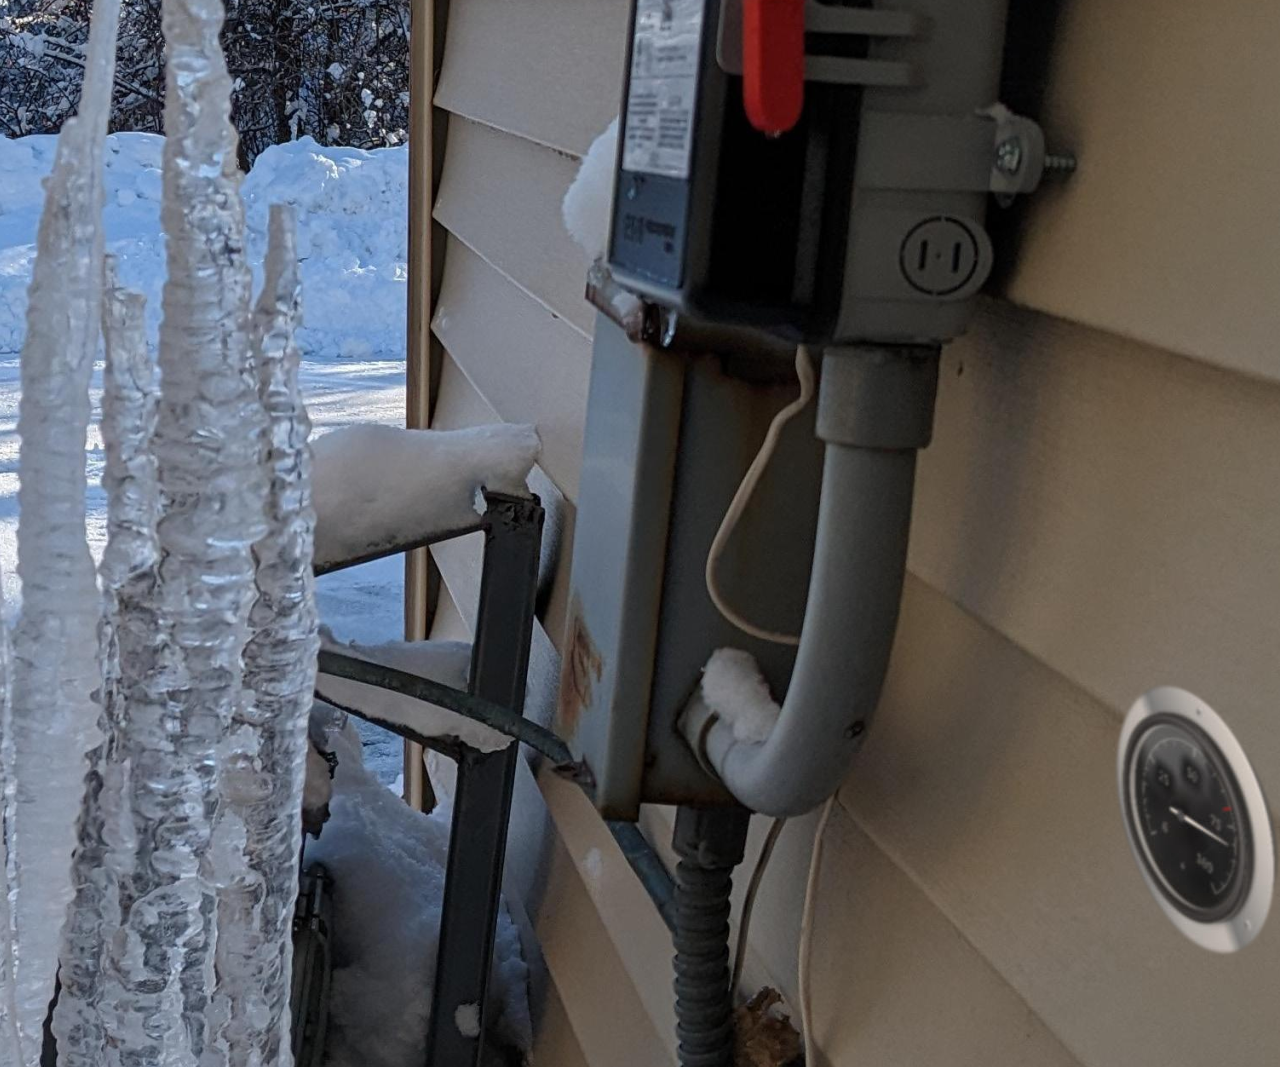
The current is 80 A
